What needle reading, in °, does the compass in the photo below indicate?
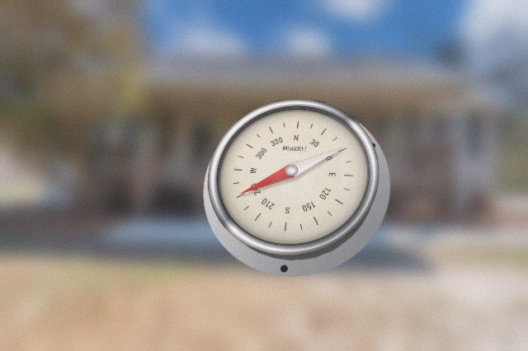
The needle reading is 240 °
